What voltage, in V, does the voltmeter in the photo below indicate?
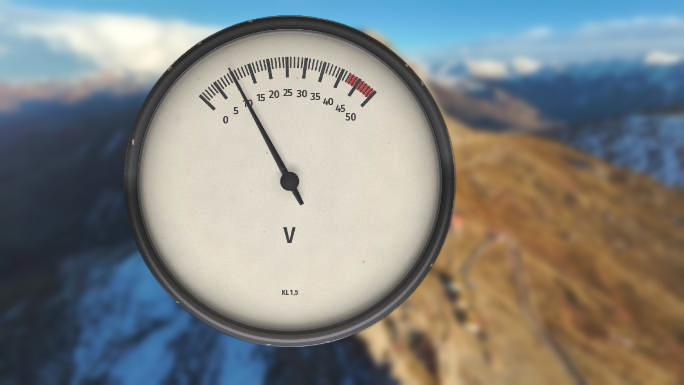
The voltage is 10 V
